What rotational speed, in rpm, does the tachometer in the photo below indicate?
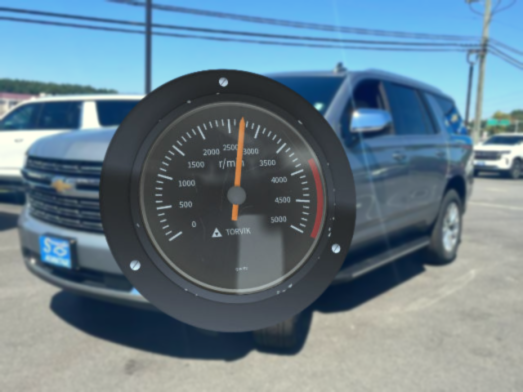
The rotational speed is 2700 rpm
